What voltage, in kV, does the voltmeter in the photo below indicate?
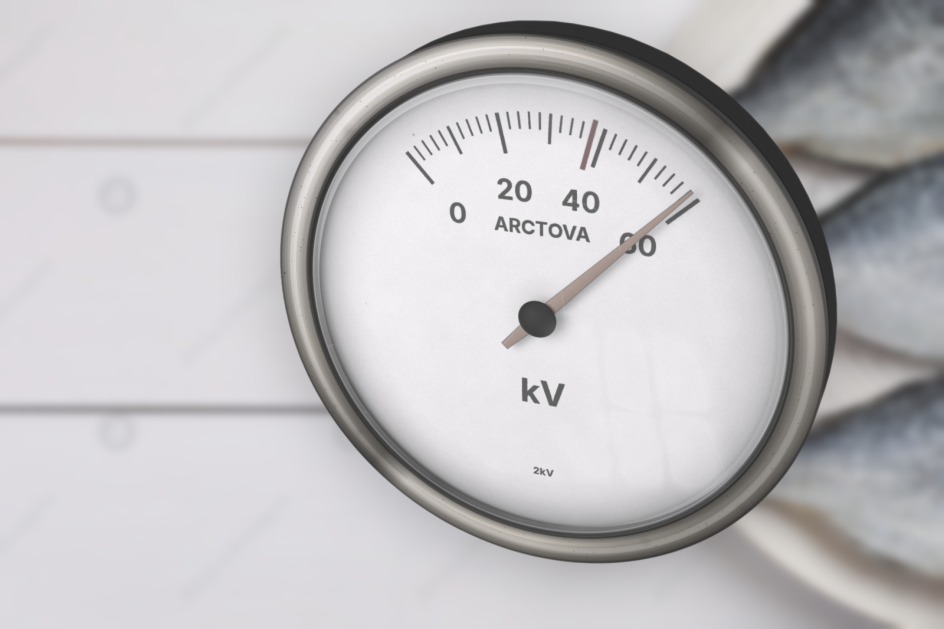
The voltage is 58 kV
